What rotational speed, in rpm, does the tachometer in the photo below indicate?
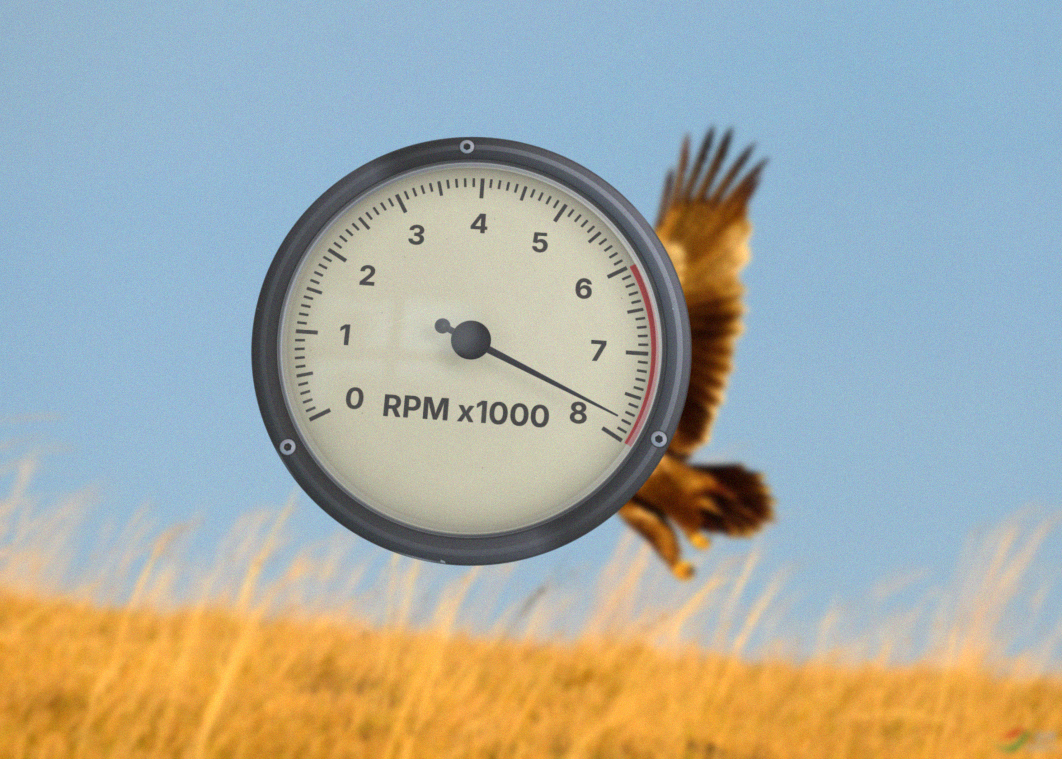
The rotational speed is 7800 rpm
